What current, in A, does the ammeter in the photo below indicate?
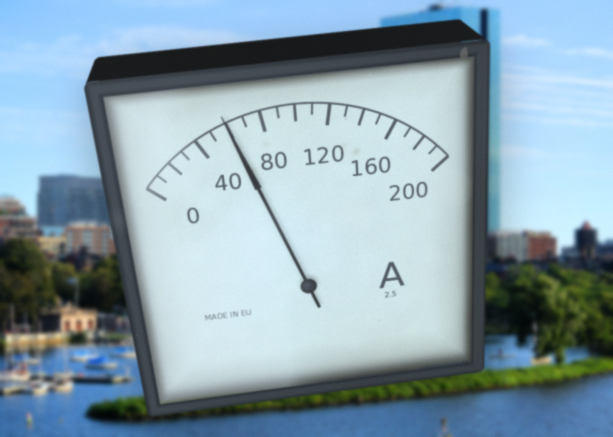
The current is 60 A
